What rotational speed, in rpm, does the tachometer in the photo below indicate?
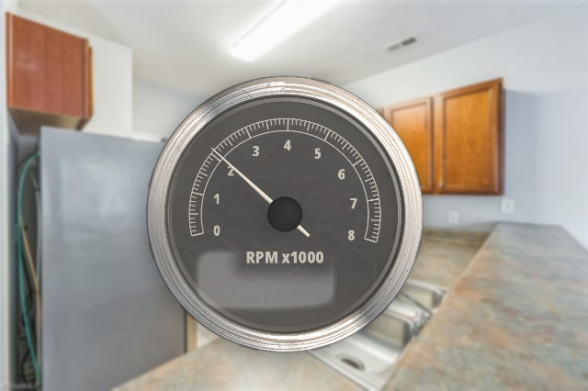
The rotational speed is 2100 rpm
